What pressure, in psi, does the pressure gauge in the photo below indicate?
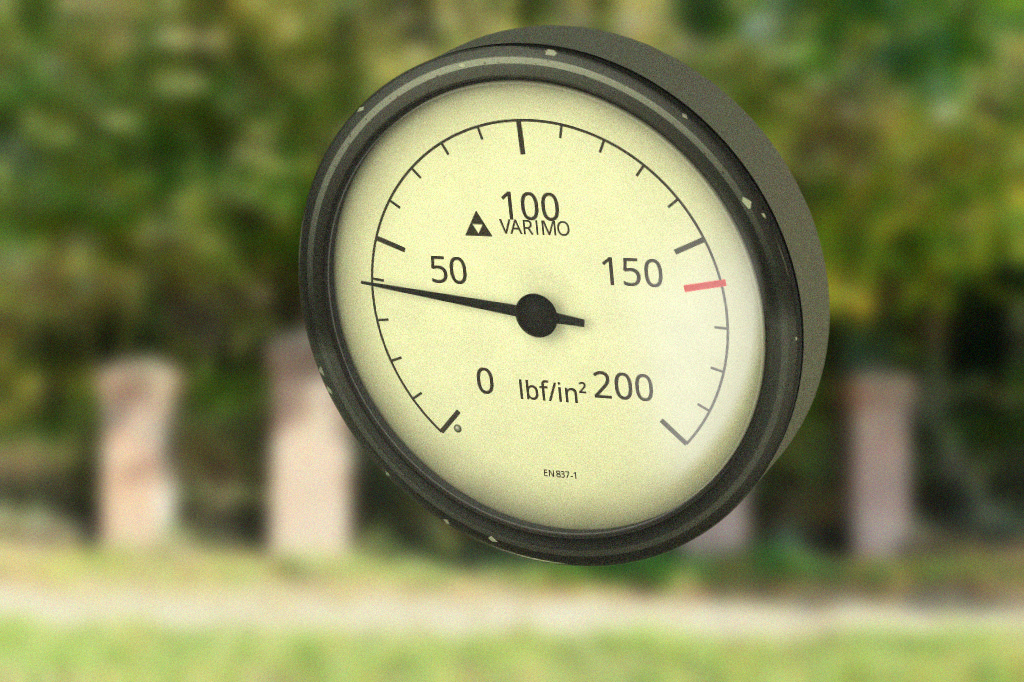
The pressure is 40 psi
